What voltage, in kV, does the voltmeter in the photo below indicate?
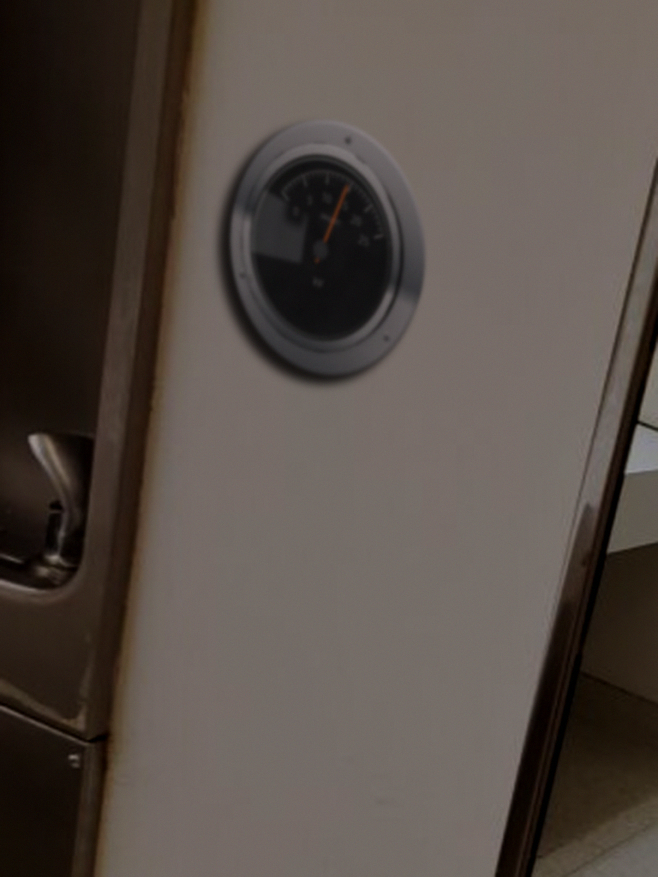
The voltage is 15 kV
